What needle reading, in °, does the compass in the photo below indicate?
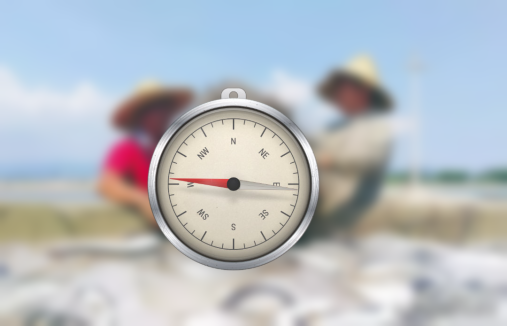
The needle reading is 275 °
